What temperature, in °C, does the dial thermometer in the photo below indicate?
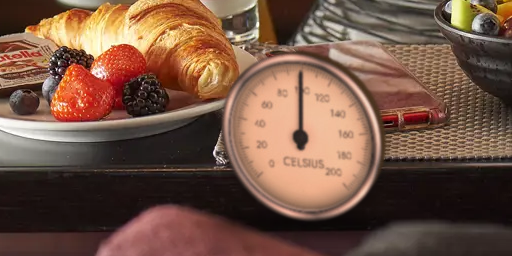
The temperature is 100 °C
